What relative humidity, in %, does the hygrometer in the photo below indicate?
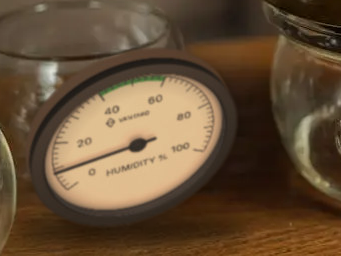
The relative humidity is 10 %
